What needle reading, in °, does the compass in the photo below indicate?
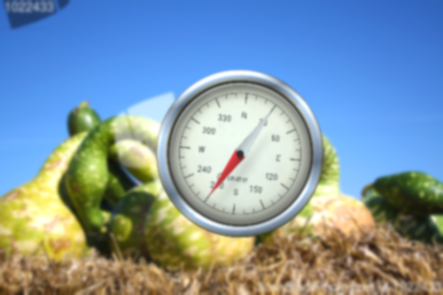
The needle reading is 210 °
